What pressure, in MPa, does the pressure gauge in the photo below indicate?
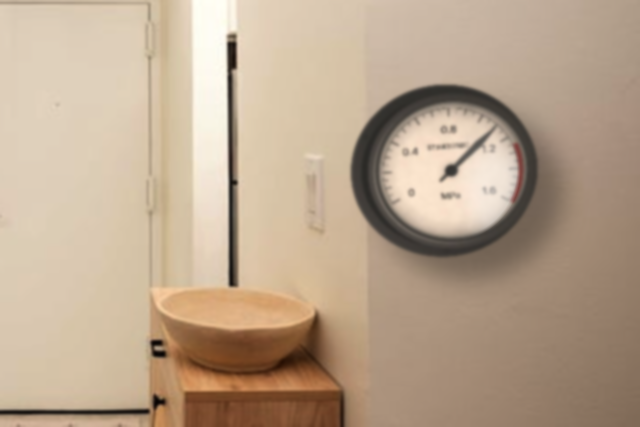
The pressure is 1.1 MPa
